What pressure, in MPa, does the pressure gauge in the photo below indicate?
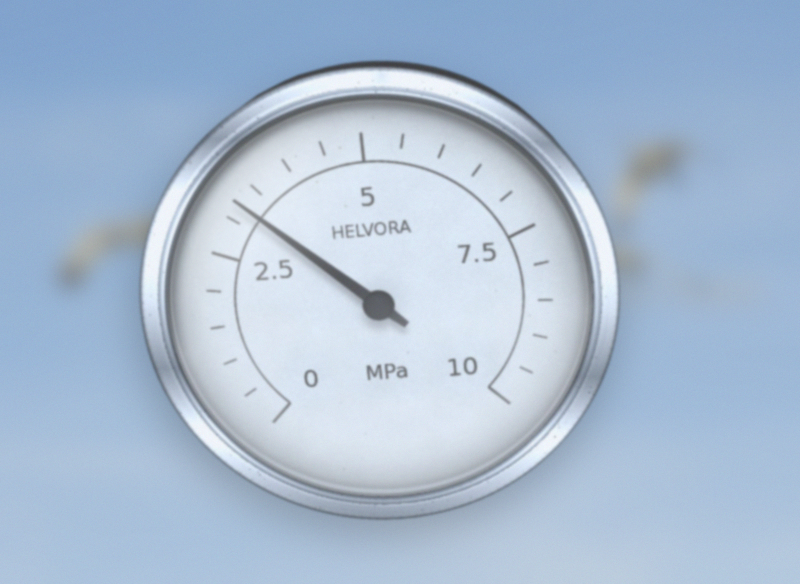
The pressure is 3.25 MPa
